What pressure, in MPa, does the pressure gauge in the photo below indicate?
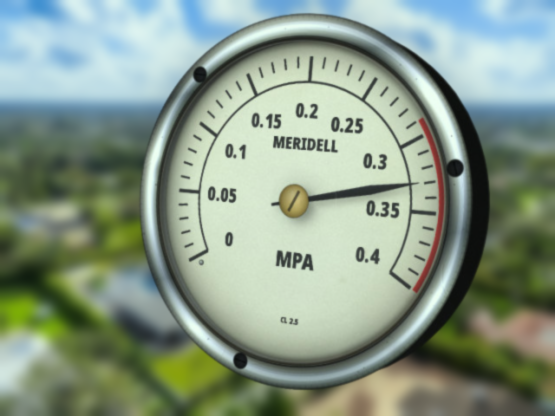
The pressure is 0.33 MPa
